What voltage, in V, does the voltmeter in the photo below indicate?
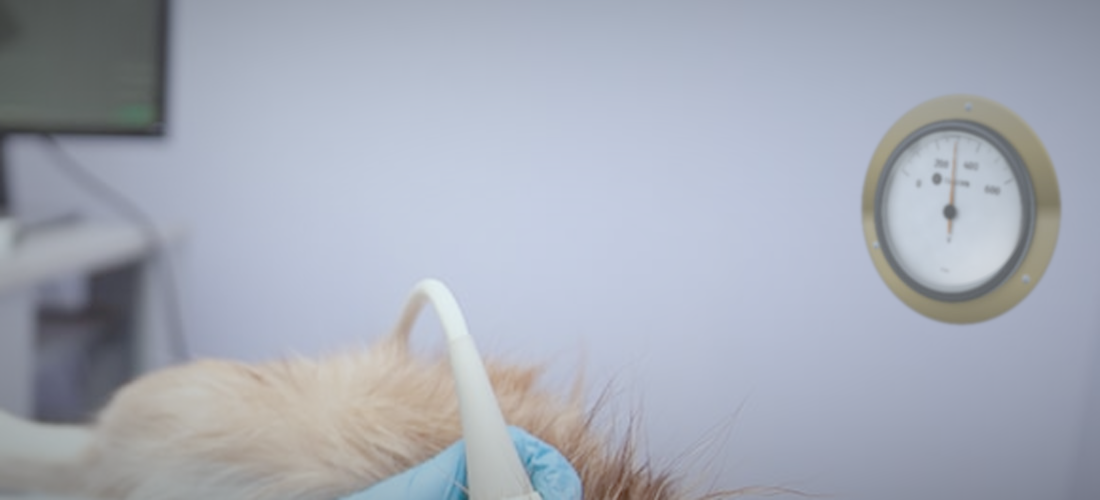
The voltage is 300 V
